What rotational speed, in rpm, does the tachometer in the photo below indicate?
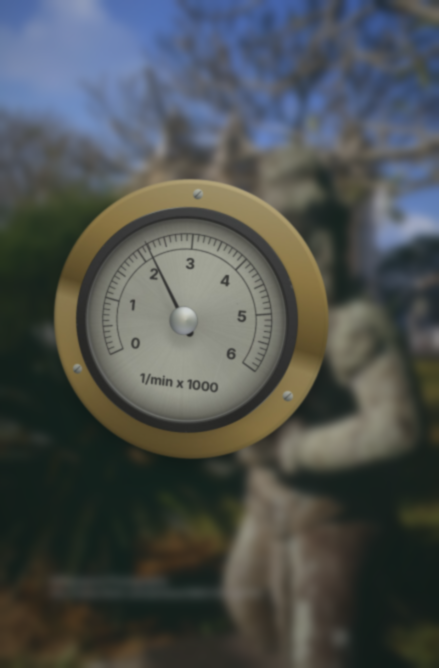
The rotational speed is 2200 rpm
